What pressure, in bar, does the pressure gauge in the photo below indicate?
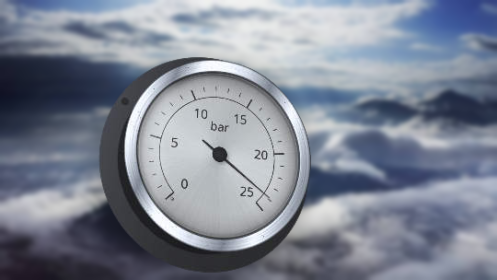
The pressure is 24 bar
